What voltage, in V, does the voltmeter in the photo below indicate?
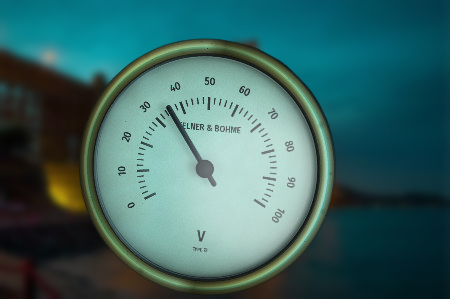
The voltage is 36 V
